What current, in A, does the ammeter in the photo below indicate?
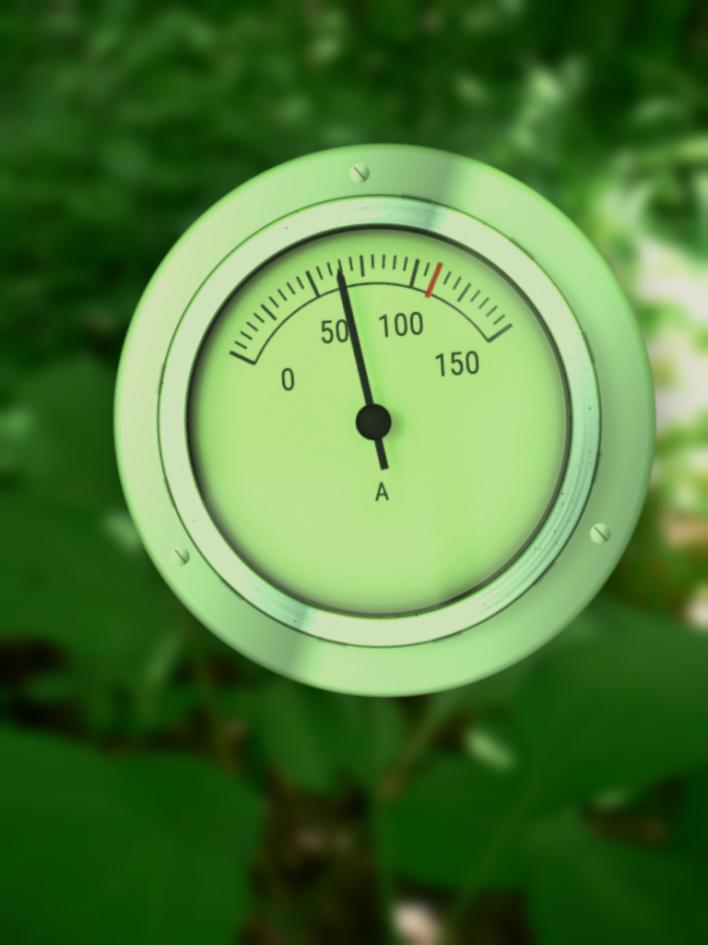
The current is 65 A
